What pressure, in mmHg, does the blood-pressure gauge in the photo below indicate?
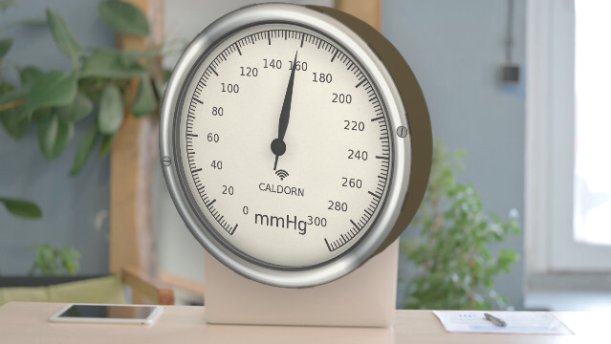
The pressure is 160 mmHg
